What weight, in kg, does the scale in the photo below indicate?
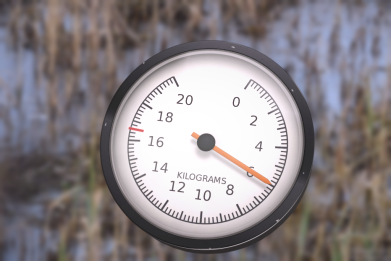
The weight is 6 kg
